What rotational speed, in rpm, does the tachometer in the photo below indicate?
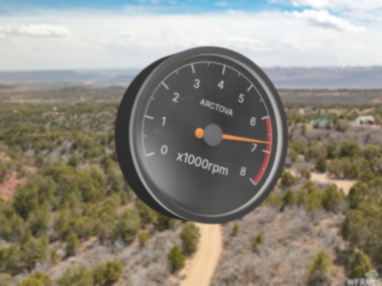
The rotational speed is 6750 rpm
